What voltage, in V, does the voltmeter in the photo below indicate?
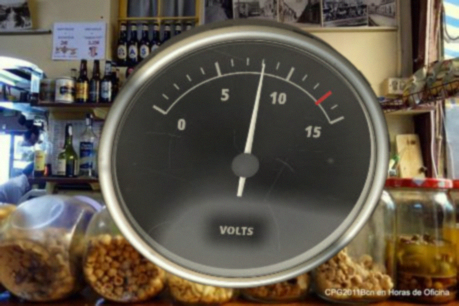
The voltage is 8 V
